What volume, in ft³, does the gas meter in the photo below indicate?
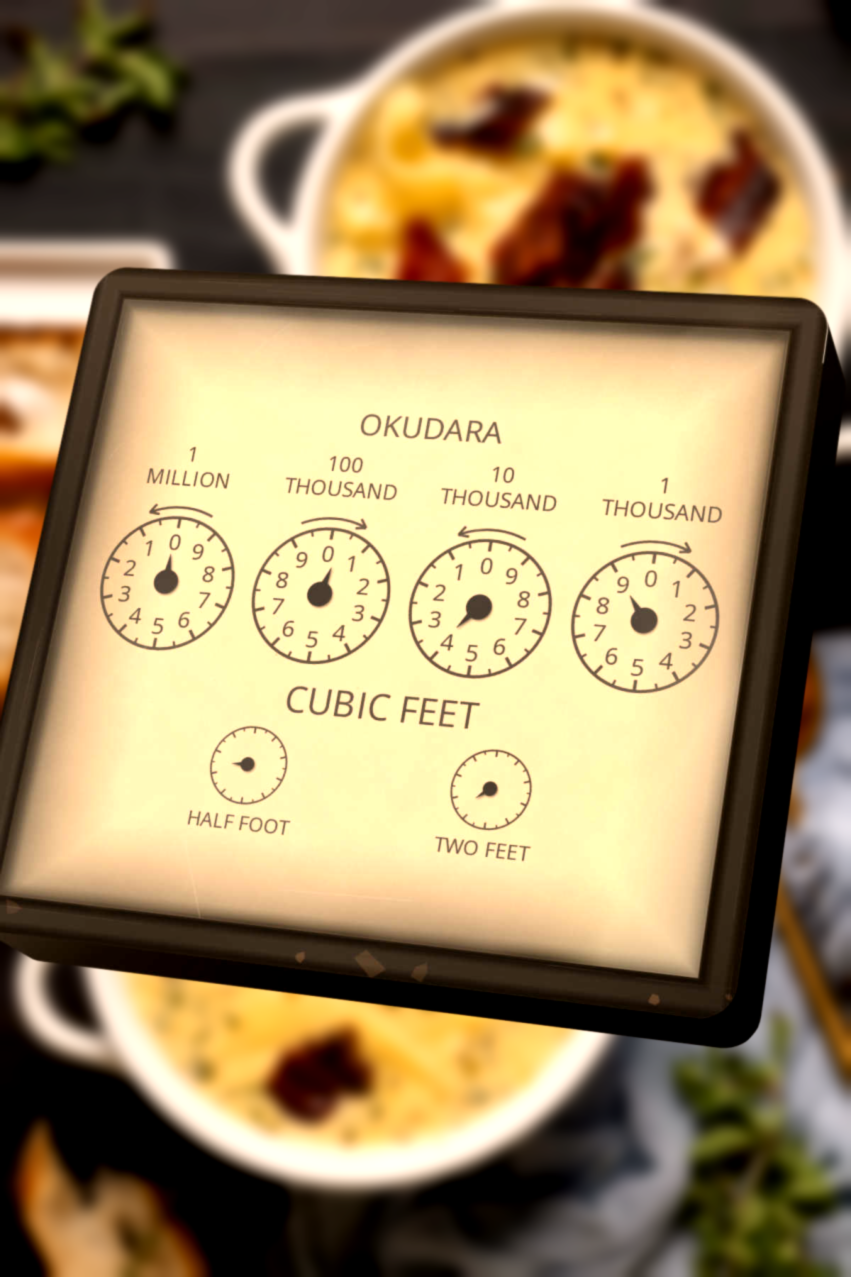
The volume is 3900 ft³
